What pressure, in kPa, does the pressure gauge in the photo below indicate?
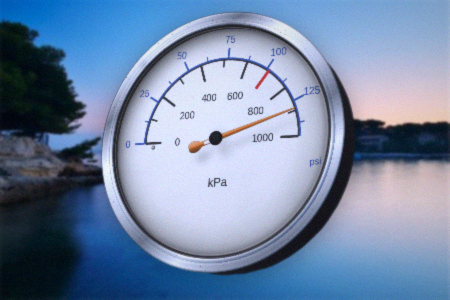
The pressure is 900 kPa
